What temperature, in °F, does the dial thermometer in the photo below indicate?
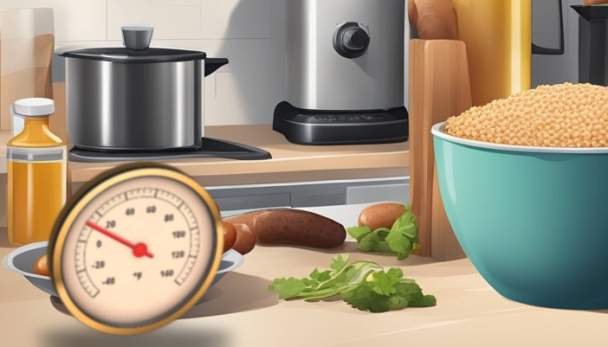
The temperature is 12 °F
